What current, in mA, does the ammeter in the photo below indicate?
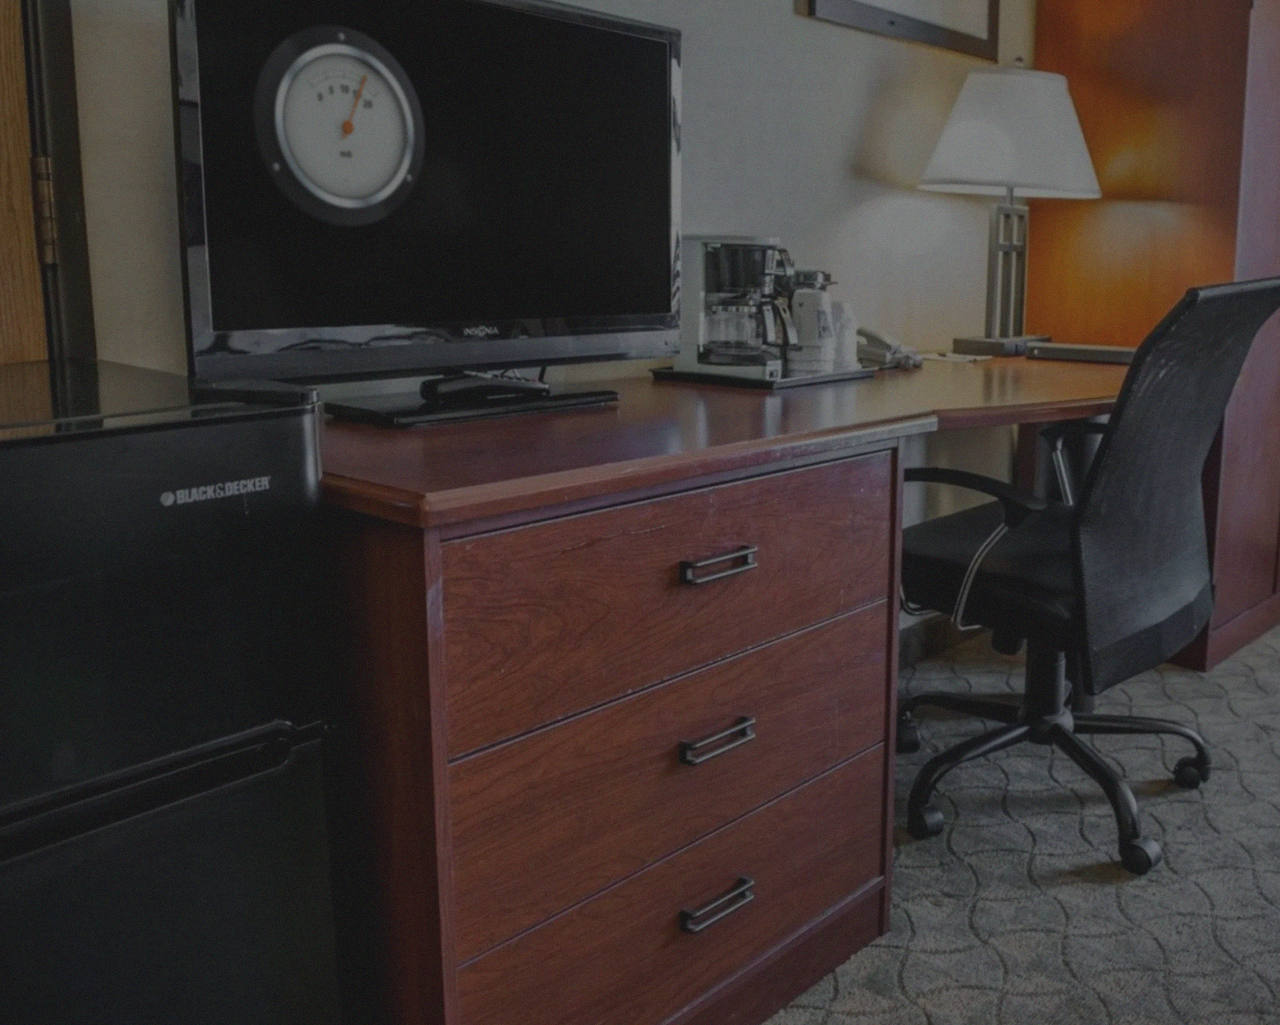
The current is 15 mA
